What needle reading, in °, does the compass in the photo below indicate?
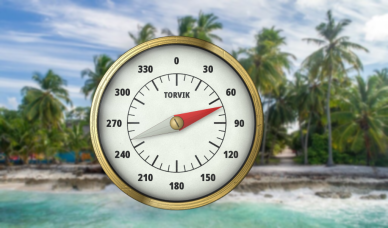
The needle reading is 70 °
